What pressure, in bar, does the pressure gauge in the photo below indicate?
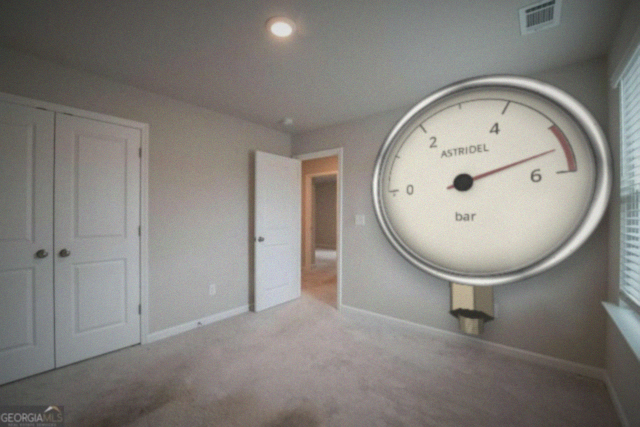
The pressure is 5.5 bar
